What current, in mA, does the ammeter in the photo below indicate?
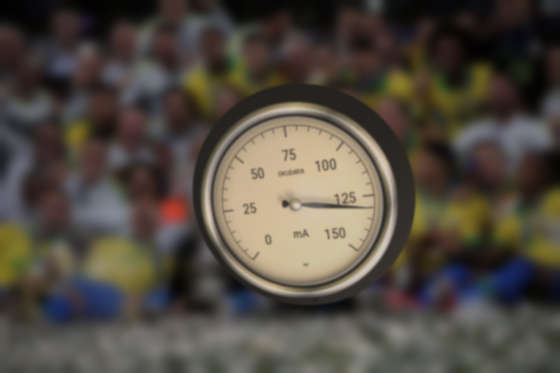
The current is 130 mA
